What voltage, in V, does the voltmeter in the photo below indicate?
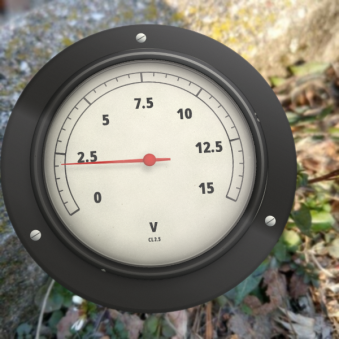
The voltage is 2 V
